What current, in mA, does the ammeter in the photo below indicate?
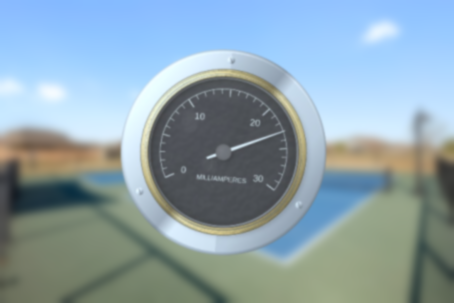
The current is 23 mA
